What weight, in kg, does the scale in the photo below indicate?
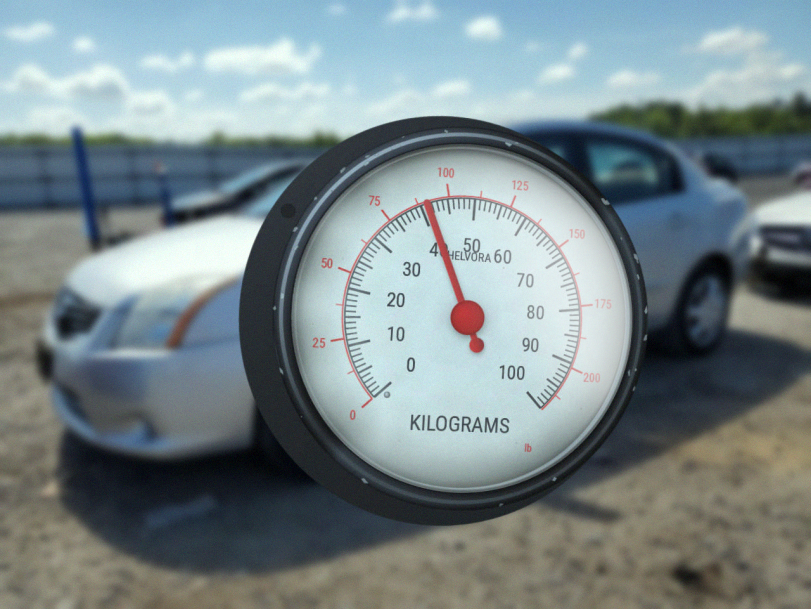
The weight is 41 kg
